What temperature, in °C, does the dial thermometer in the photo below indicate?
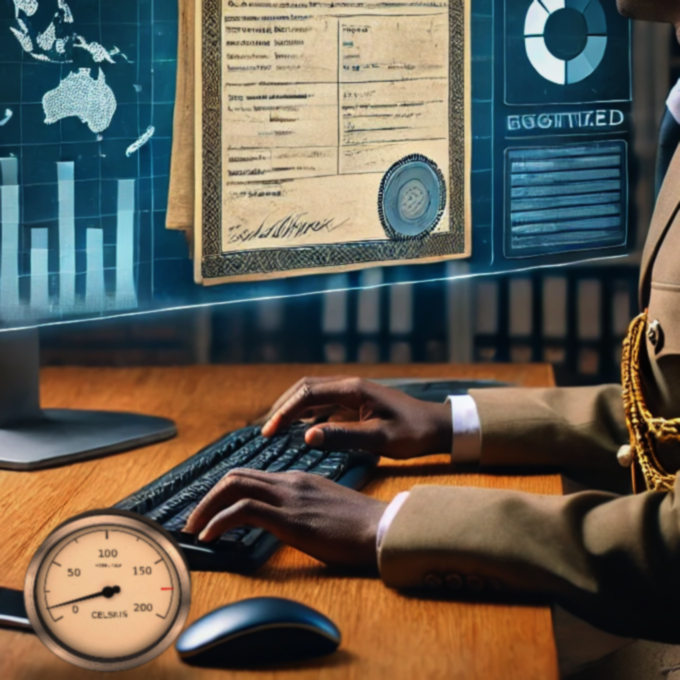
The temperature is 12.5 °C
